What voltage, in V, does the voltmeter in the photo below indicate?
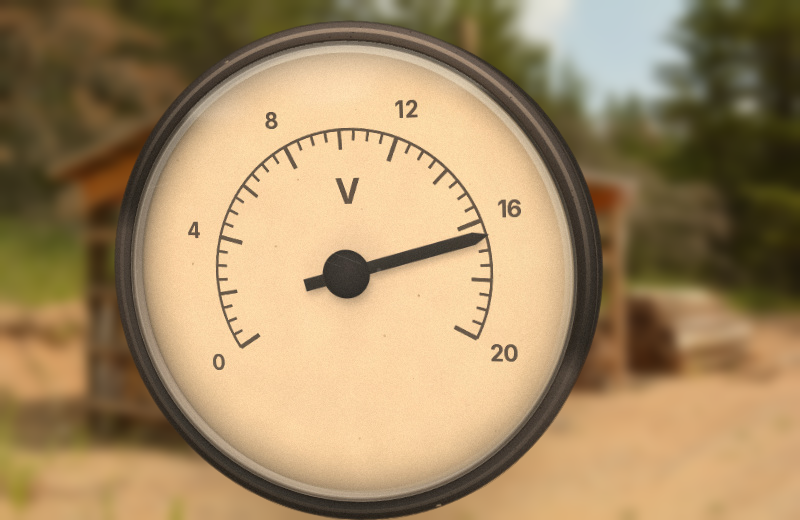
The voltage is 16.5 V
